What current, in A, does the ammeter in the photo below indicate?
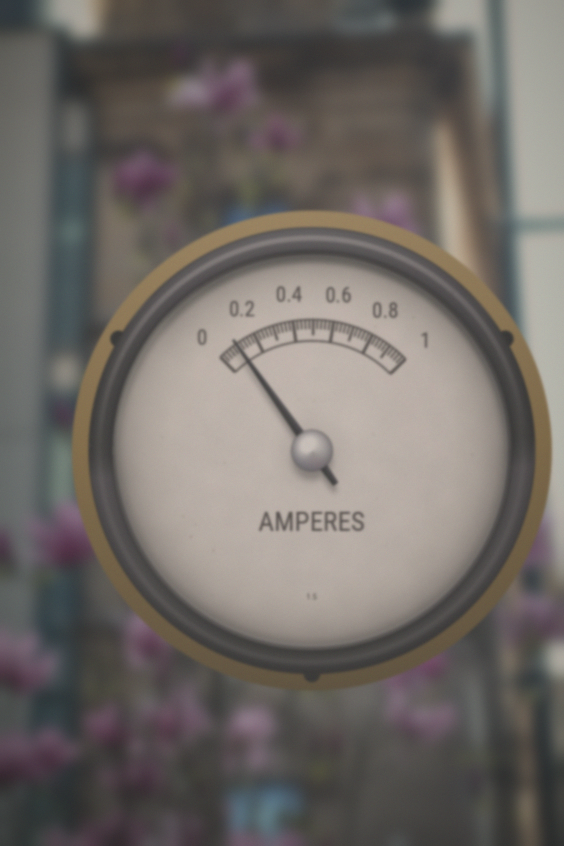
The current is 0.1 A
